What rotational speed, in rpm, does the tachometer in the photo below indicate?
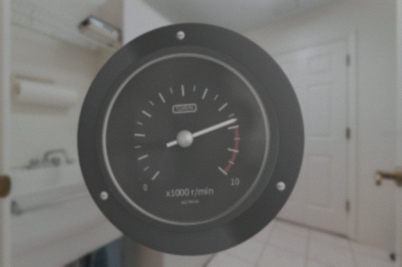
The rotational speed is 7750 rpm
